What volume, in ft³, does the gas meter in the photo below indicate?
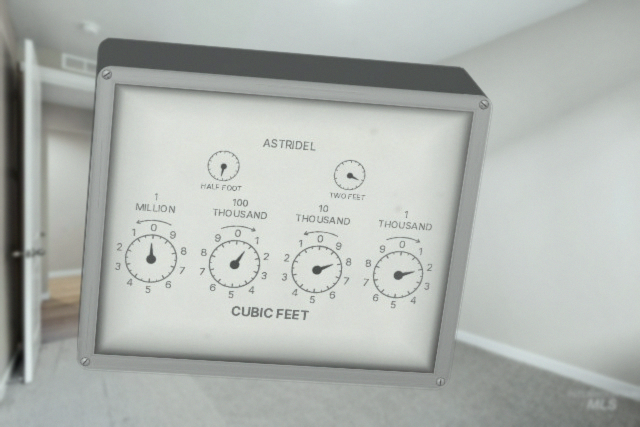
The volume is 8200 ft³
